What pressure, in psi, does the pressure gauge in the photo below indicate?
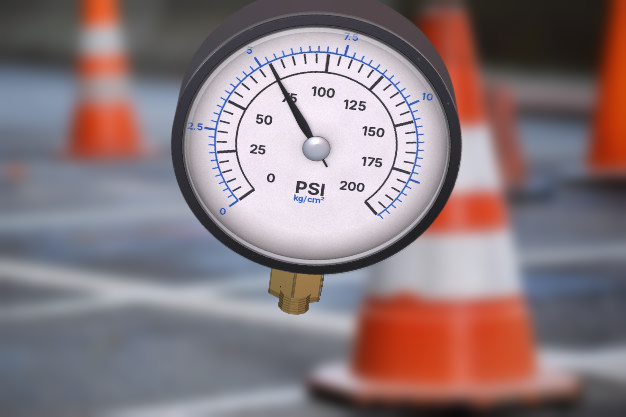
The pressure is 75 psi
